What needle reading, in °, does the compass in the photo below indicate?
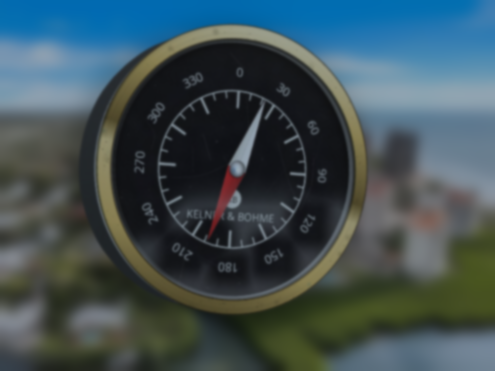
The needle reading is 200 °
